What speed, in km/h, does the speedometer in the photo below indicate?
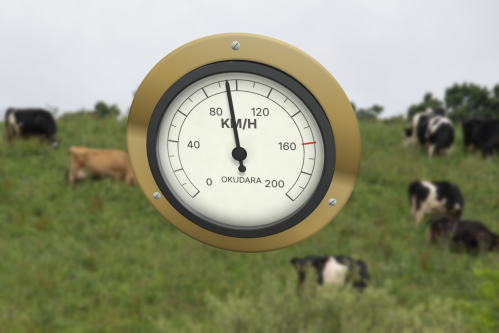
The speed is 95 km/h
